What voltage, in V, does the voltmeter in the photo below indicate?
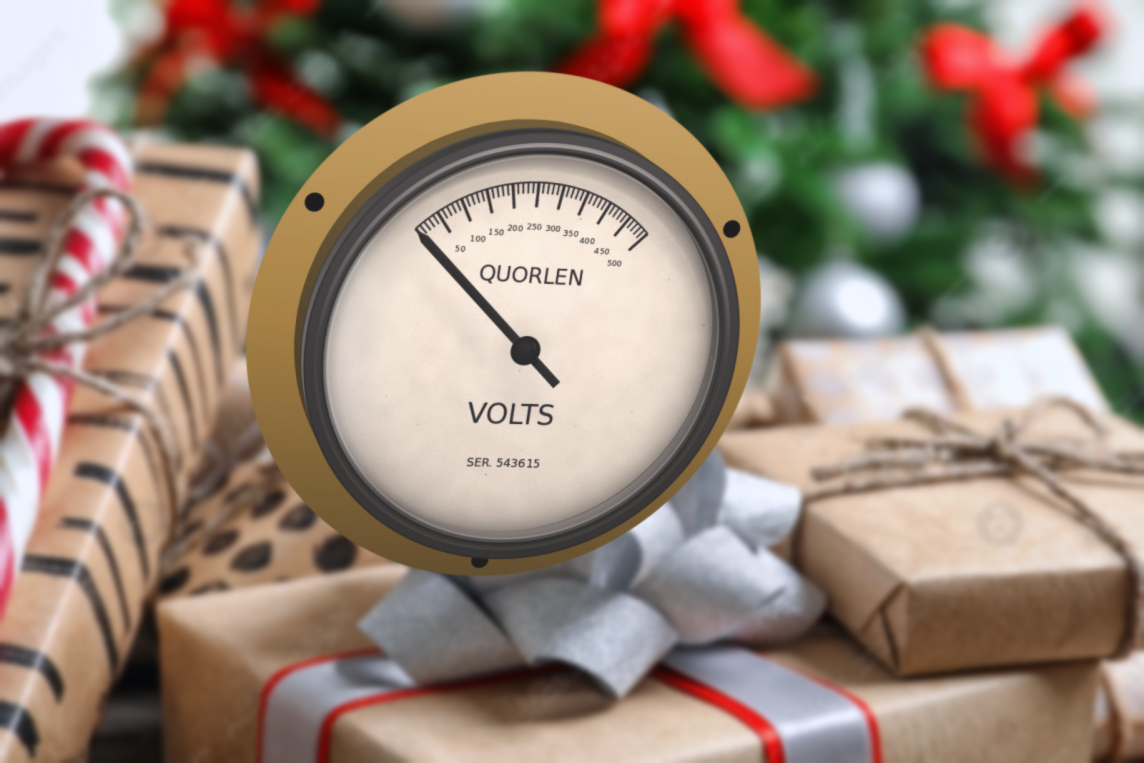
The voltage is 0 V
